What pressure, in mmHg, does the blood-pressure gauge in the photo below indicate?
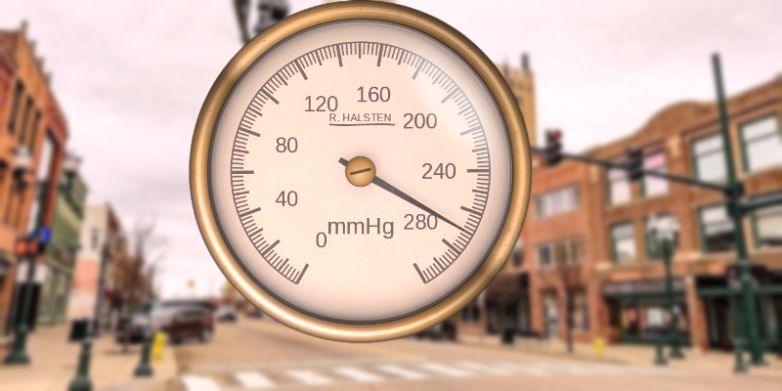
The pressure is 270 mmHg
